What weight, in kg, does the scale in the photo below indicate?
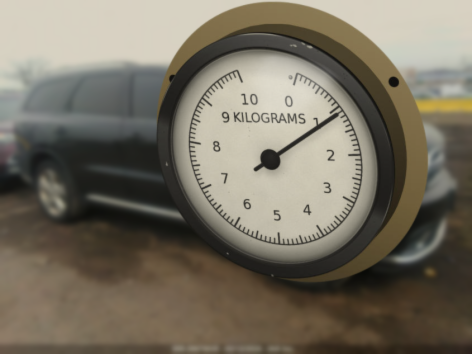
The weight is 1.1 kg
